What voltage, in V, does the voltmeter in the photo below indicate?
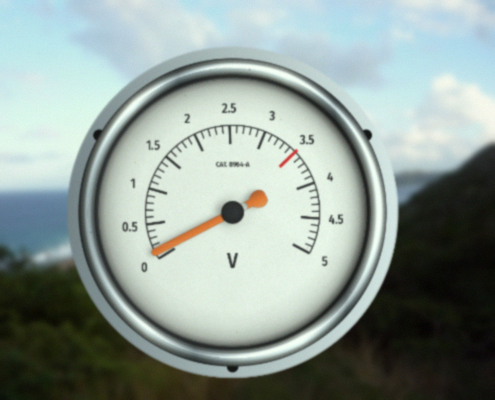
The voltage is 0.1 V
